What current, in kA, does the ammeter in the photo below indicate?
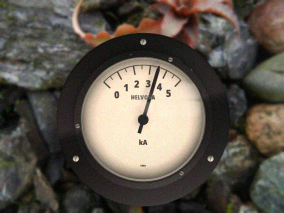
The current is 3.5 kA
